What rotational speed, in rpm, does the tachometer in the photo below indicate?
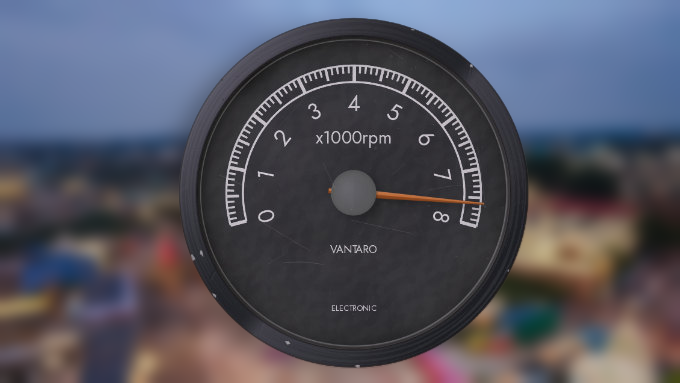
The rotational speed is 7600 rpm
